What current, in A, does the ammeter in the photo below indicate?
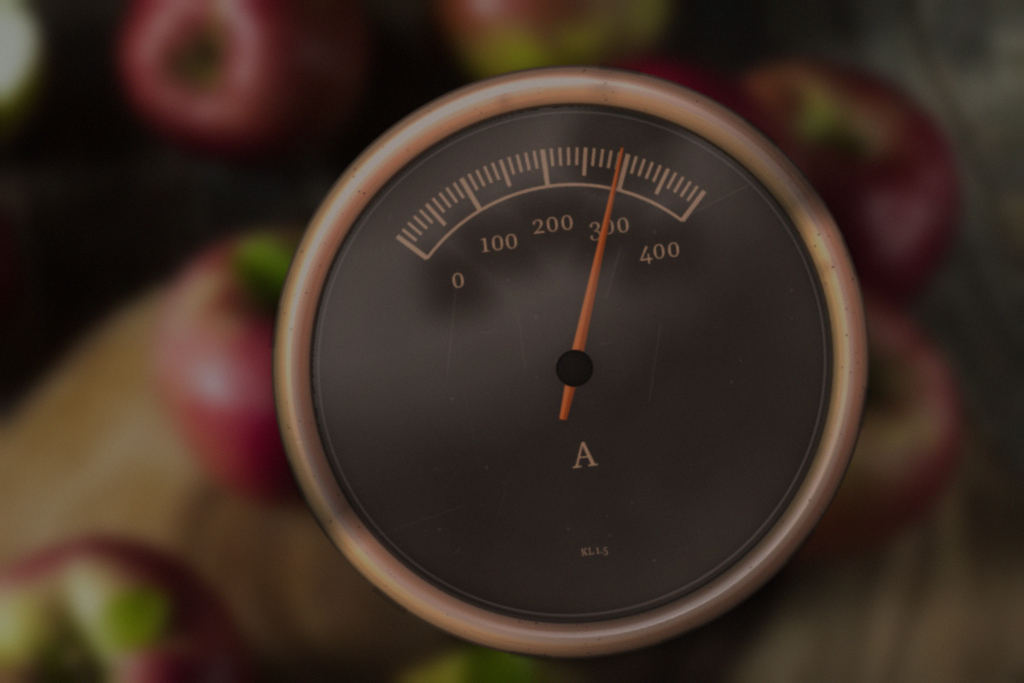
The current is 290 A
